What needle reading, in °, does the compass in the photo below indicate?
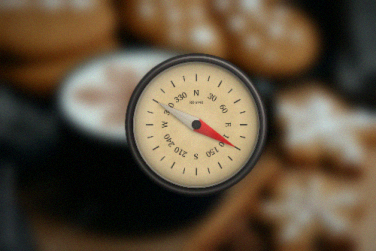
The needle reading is 120 °
